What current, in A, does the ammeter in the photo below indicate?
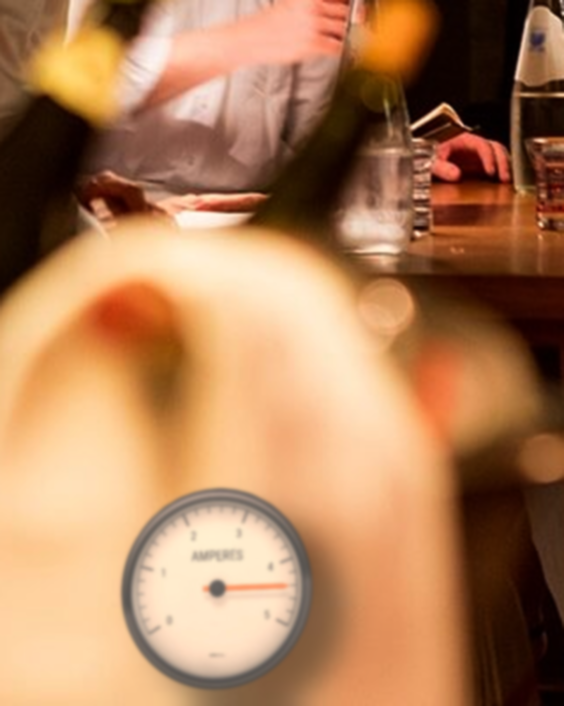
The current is 4.4 A
